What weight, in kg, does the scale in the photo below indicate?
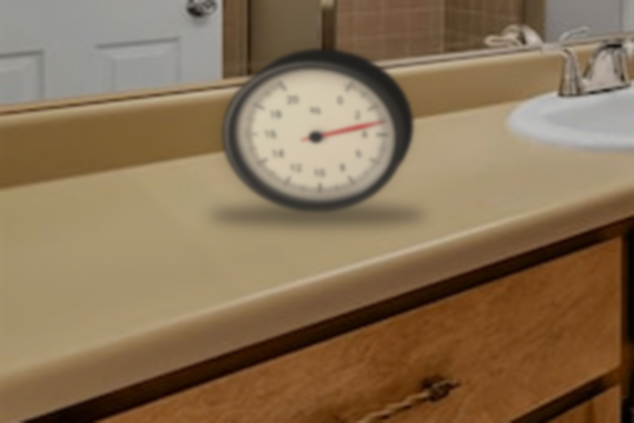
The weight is 3 kg
